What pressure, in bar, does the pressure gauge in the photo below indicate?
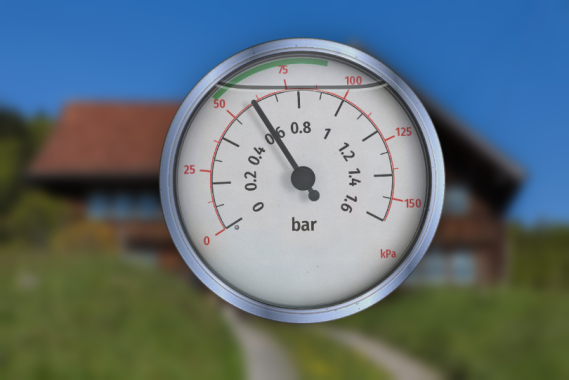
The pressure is 0.6 bar
